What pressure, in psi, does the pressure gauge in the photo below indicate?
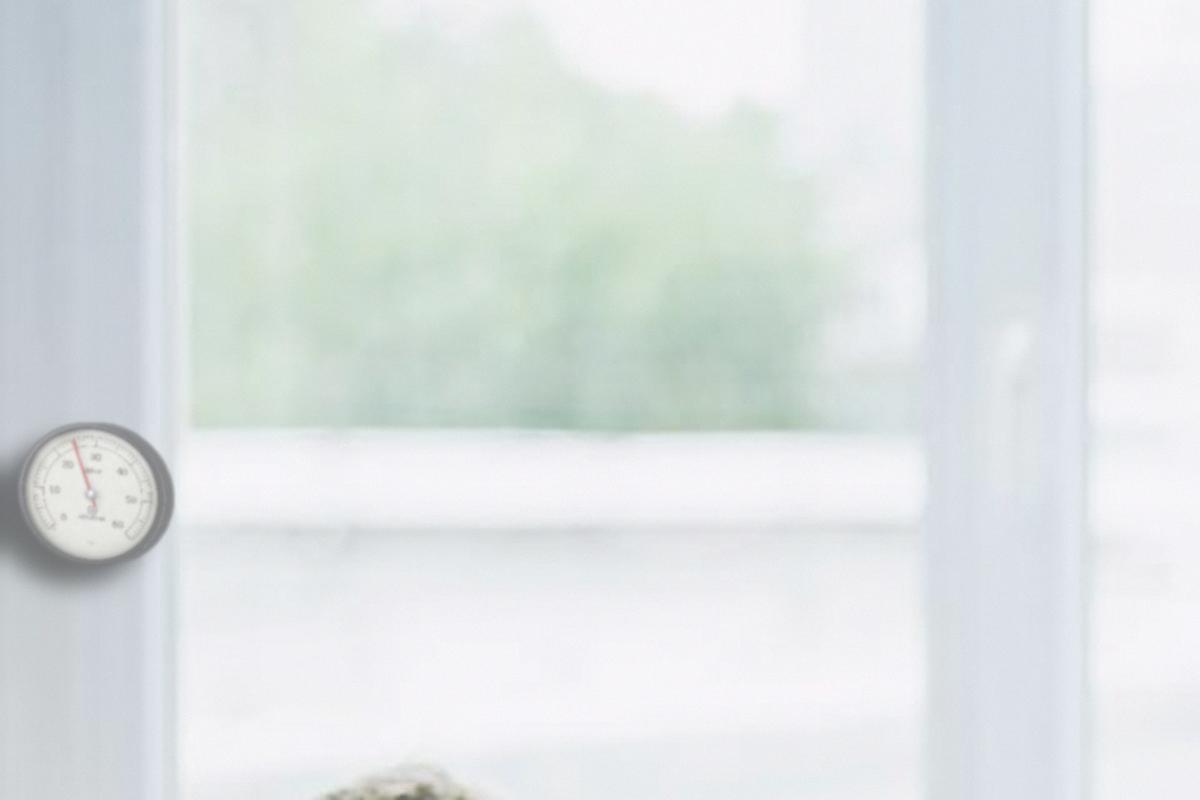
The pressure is 25 psi
